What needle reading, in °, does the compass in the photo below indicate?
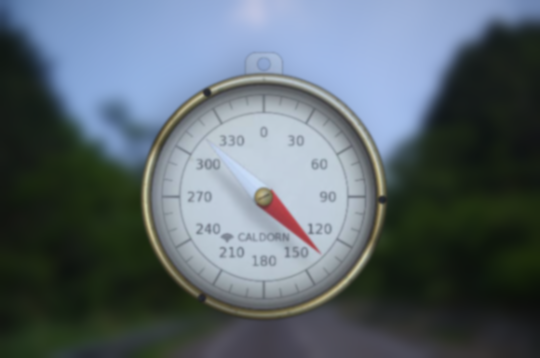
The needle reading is 135 °
